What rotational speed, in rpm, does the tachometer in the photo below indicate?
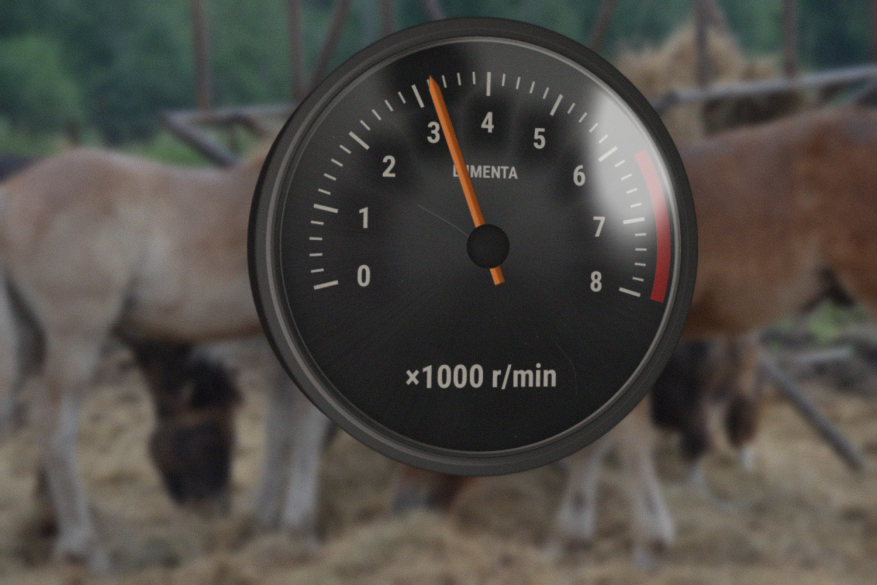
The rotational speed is 3200 rpm
